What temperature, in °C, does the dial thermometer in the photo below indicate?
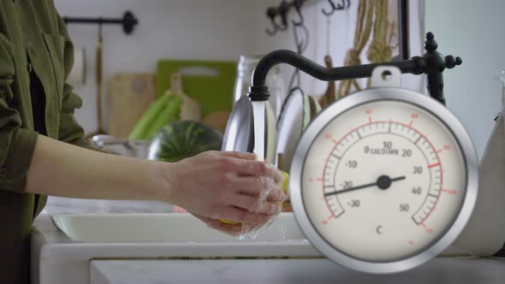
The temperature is -22 °C
